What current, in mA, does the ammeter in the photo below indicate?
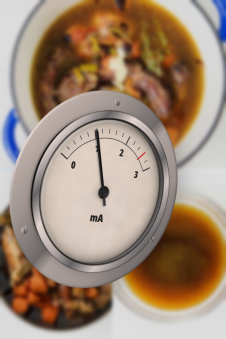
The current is 1 mA
